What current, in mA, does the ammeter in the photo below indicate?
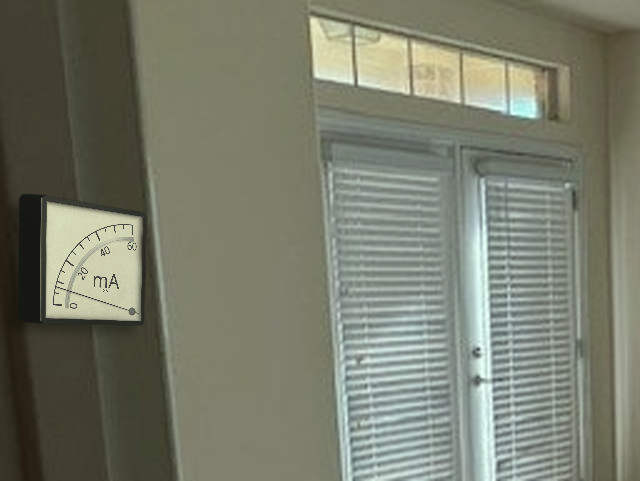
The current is 7.5 mA
